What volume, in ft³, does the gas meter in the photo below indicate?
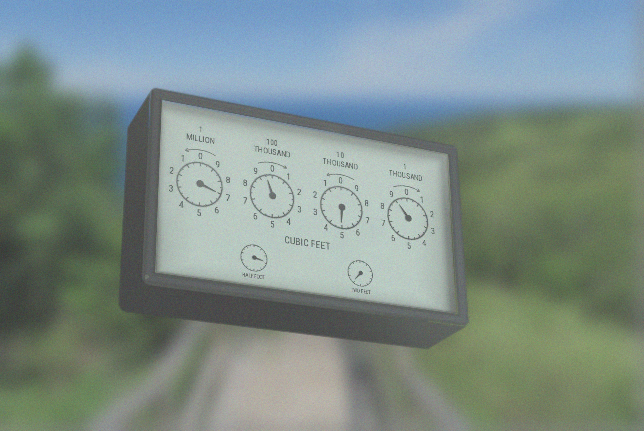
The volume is 694900 ft³
